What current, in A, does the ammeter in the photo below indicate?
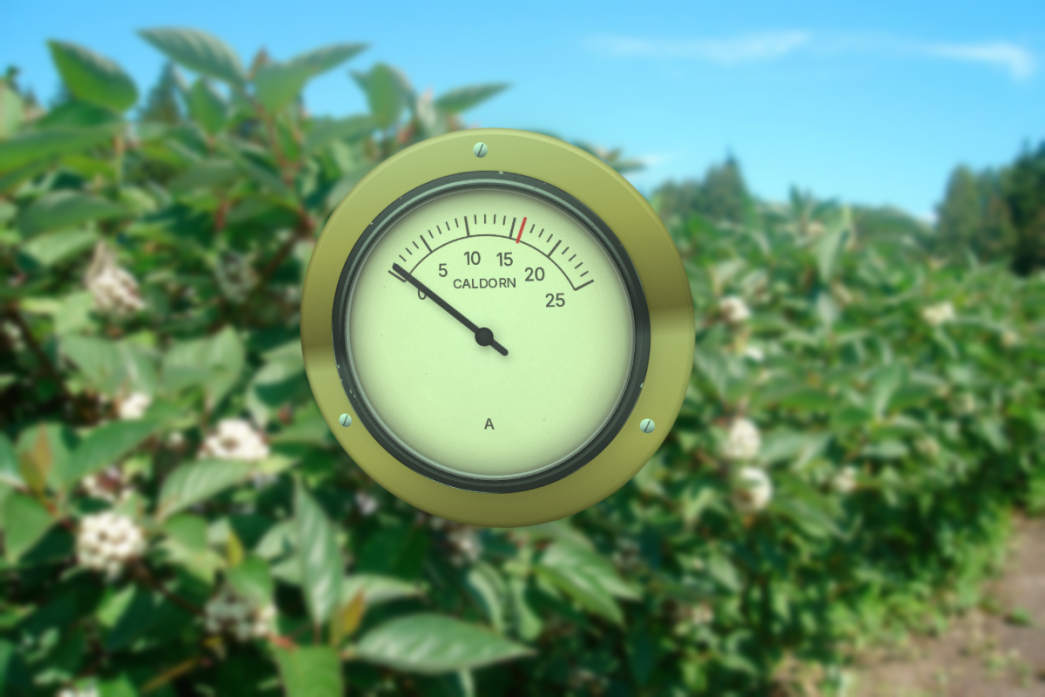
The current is 1 A
